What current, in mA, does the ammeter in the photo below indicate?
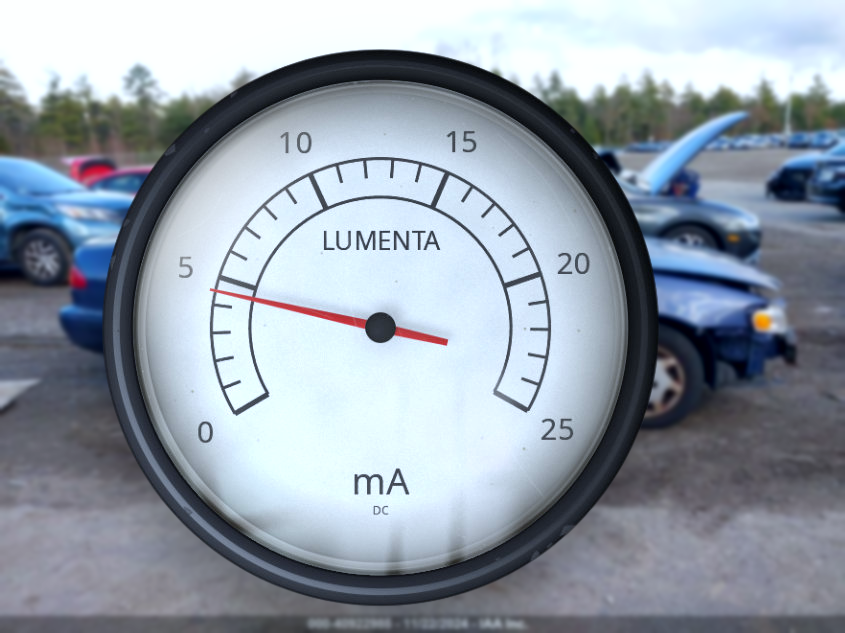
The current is 4.5 mA
